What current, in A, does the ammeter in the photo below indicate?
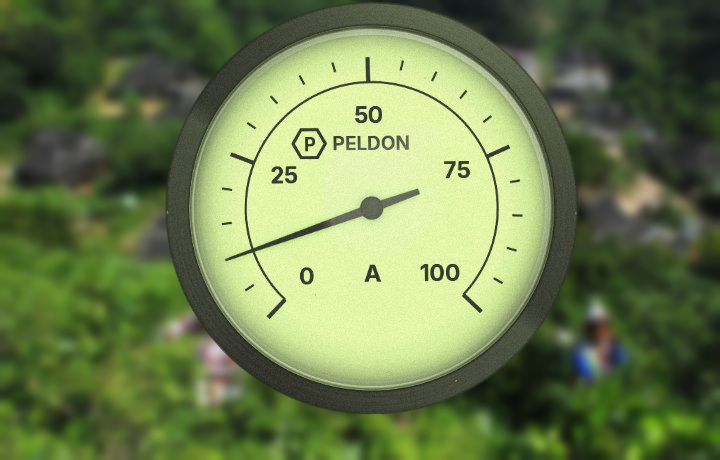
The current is 10 A
